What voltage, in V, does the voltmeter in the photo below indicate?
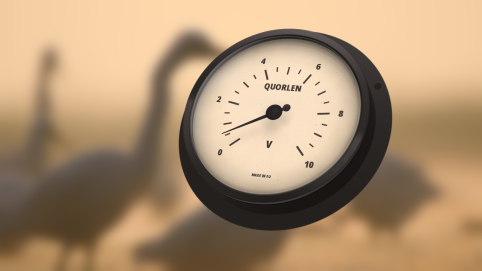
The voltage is 0.5 V
